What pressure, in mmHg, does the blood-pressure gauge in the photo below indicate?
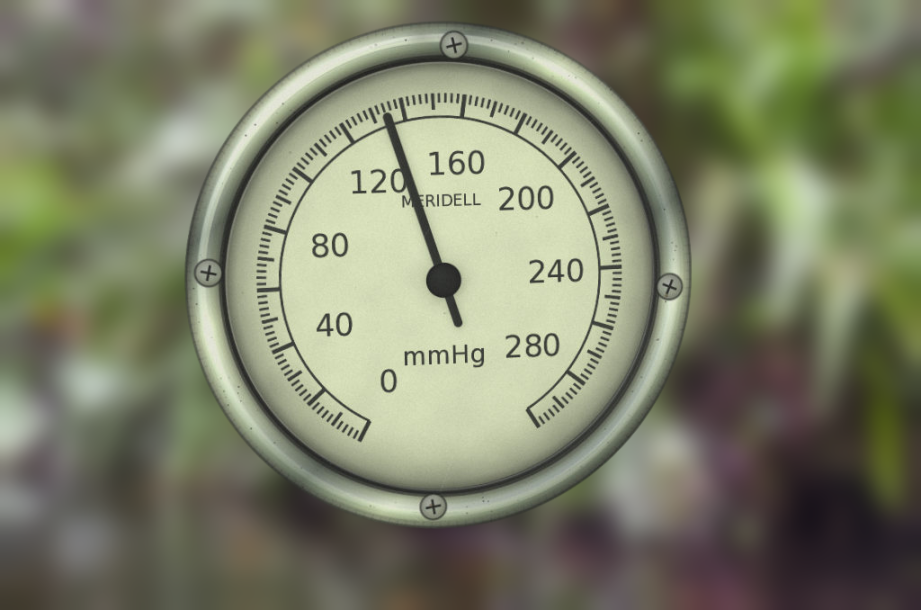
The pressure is 134 mmHg
